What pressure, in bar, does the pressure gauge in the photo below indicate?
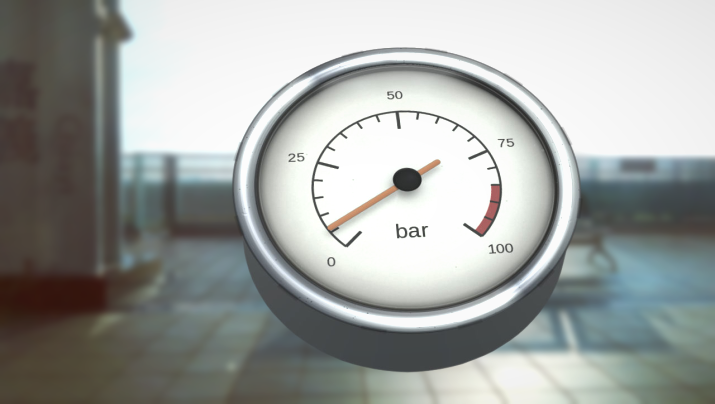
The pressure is 5 bar
